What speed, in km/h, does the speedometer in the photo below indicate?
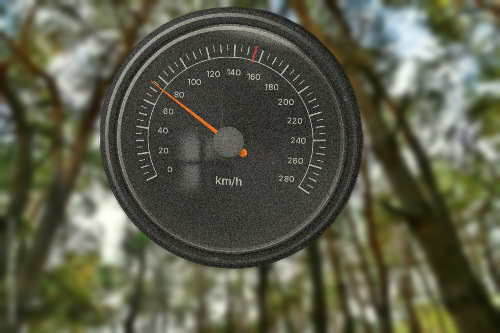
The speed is 75 km/h
